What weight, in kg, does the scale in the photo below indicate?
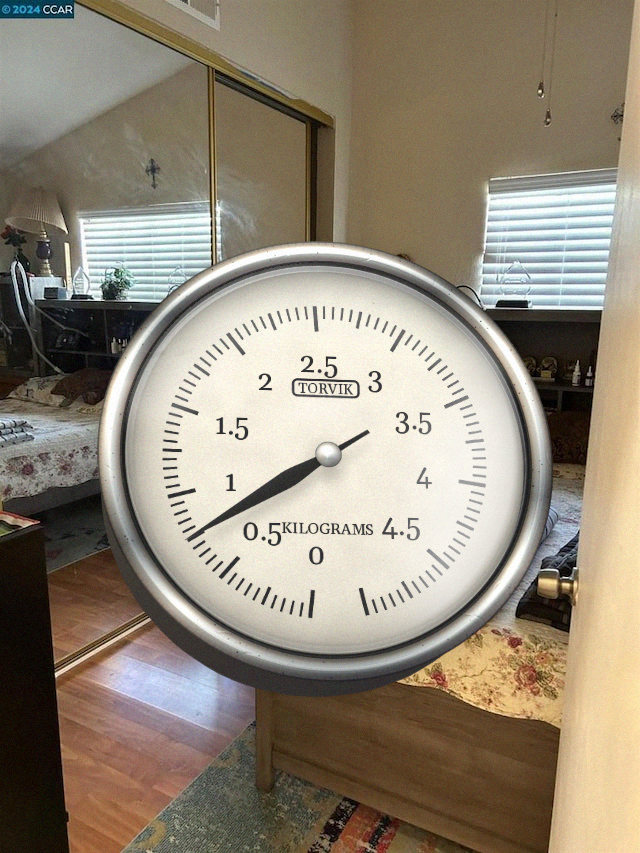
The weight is 0.75 kg
